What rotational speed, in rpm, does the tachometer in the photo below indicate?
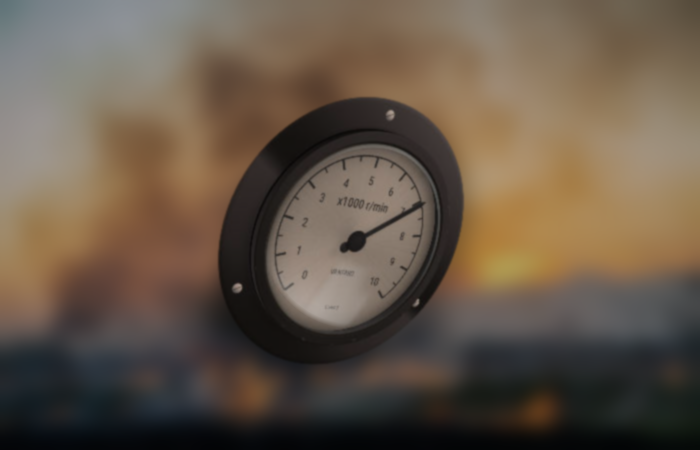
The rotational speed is 7000 rpm
